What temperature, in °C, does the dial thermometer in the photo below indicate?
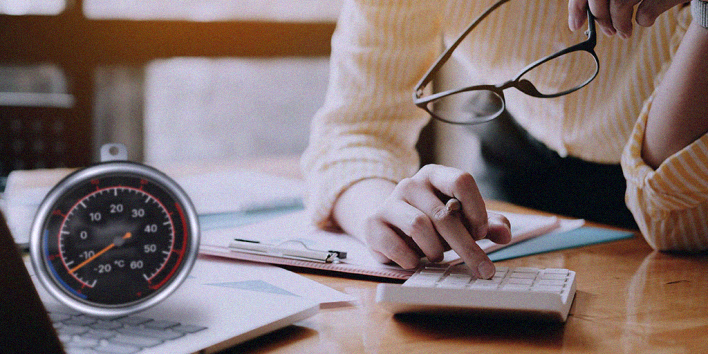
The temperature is -12 °C
